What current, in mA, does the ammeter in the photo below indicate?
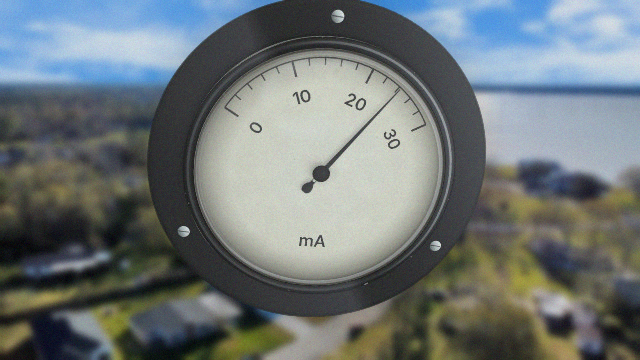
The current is 24 mA
